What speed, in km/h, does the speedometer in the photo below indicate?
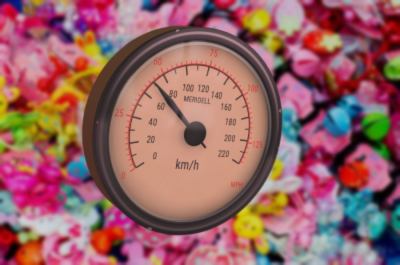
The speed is 70 km/h
